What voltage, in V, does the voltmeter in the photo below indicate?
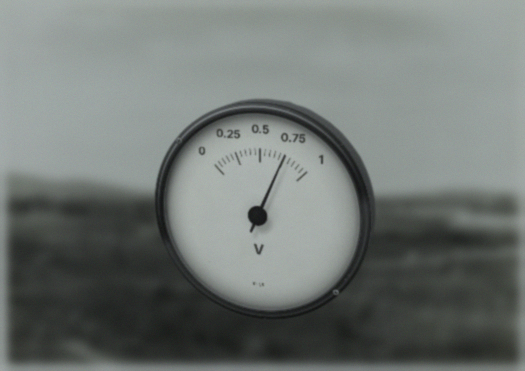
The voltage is 0.75 V
